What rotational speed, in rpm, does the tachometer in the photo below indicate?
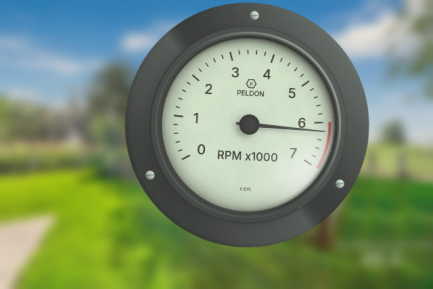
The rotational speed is 6200 rpm
